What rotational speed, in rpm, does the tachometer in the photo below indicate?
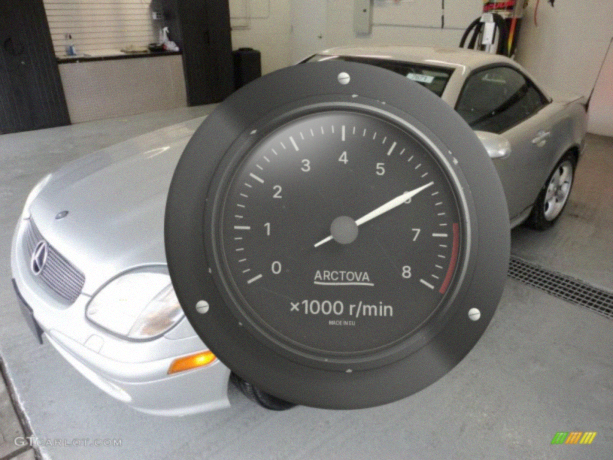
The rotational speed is 6000 rpm
